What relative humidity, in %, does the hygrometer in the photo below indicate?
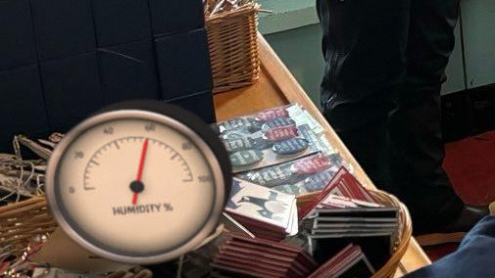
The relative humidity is 60 %
